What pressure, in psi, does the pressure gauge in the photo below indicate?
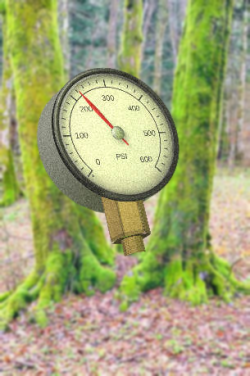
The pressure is 220 psi
